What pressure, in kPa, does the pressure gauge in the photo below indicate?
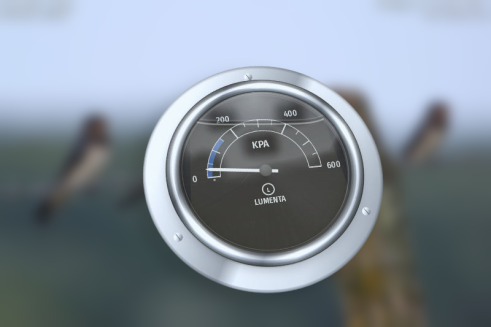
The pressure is 25 kPa
